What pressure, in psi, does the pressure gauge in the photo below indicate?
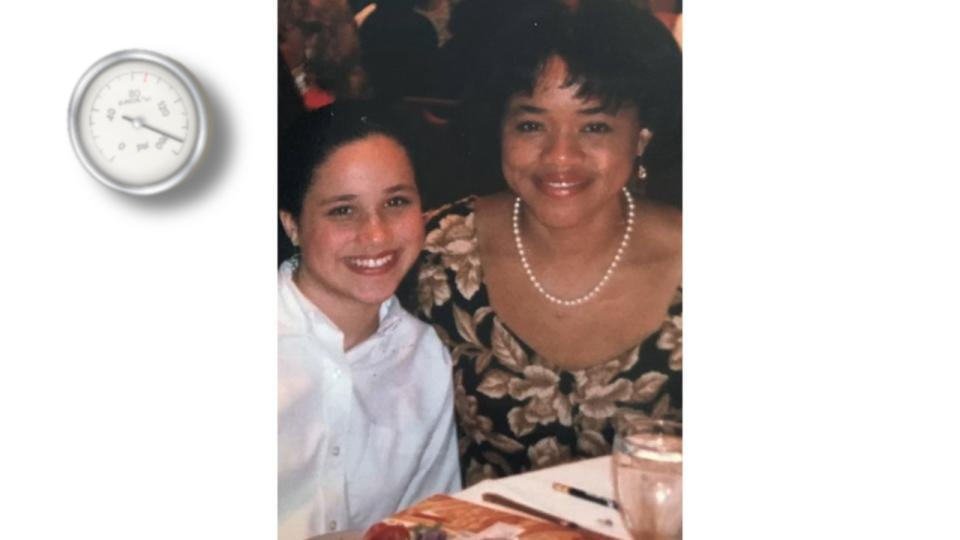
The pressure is 150 psi
